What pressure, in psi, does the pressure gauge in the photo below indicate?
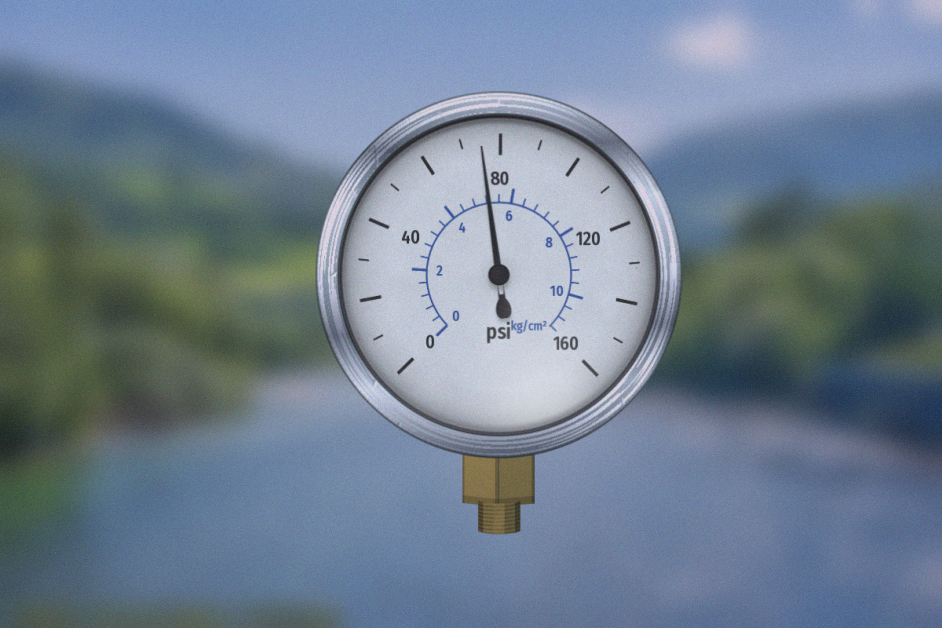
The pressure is 75 psi
